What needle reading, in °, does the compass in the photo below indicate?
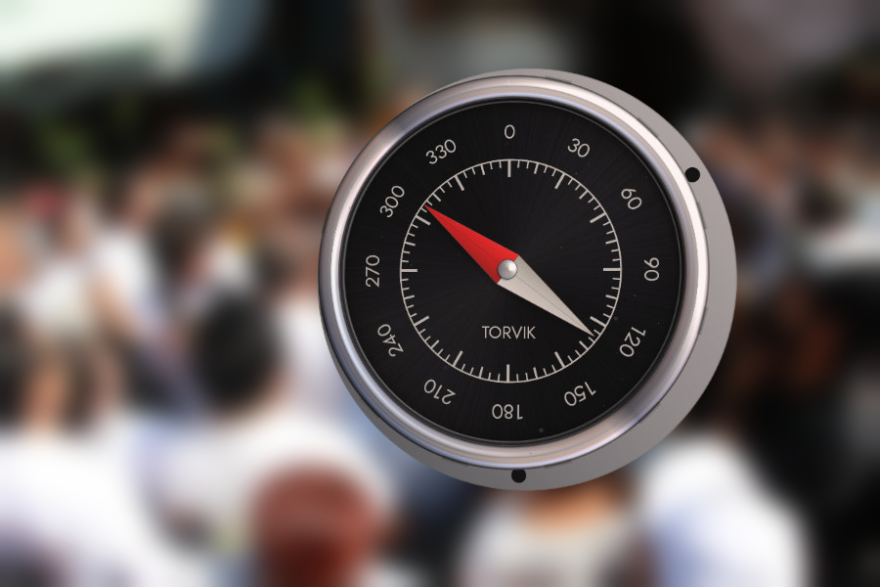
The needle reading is 307.5 °
